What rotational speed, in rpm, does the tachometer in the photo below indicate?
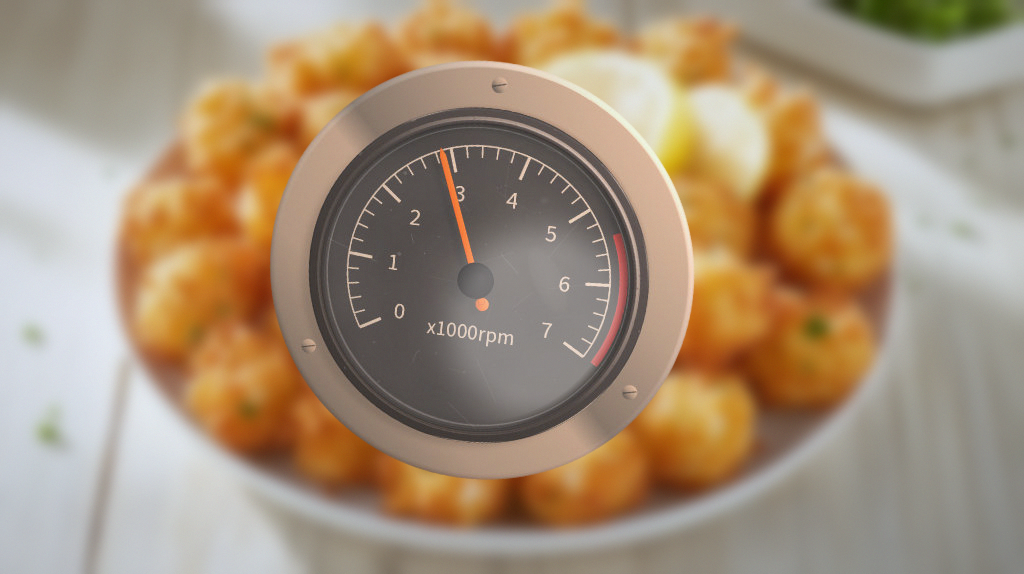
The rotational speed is 2900 rpm
